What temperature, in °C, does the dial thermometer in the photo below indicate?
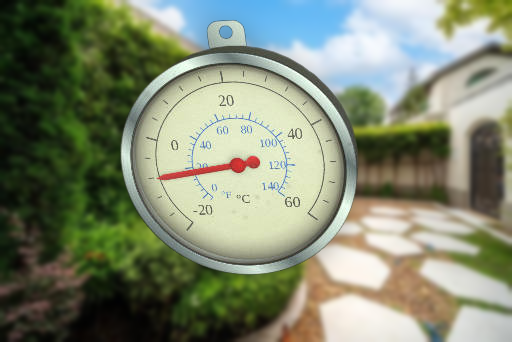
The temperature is -8 °C
